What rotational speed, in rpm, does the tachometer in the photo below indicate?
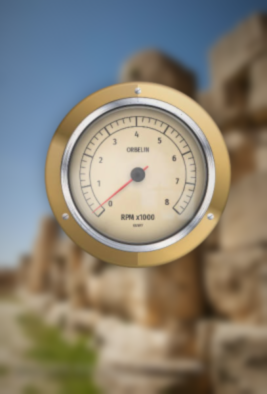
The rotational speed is 200 rpm
